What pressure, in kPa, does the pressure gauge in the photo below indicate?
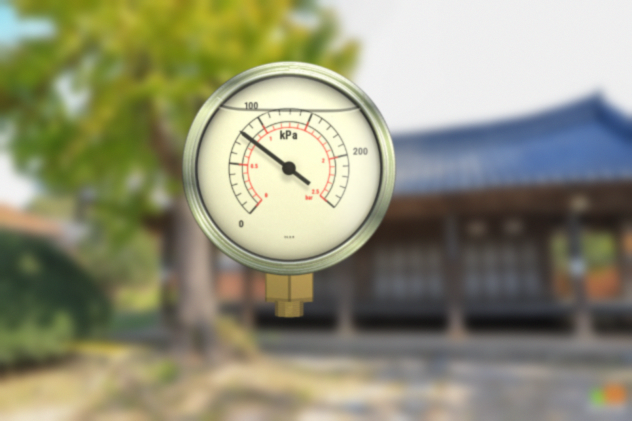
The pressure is 80 kPa
